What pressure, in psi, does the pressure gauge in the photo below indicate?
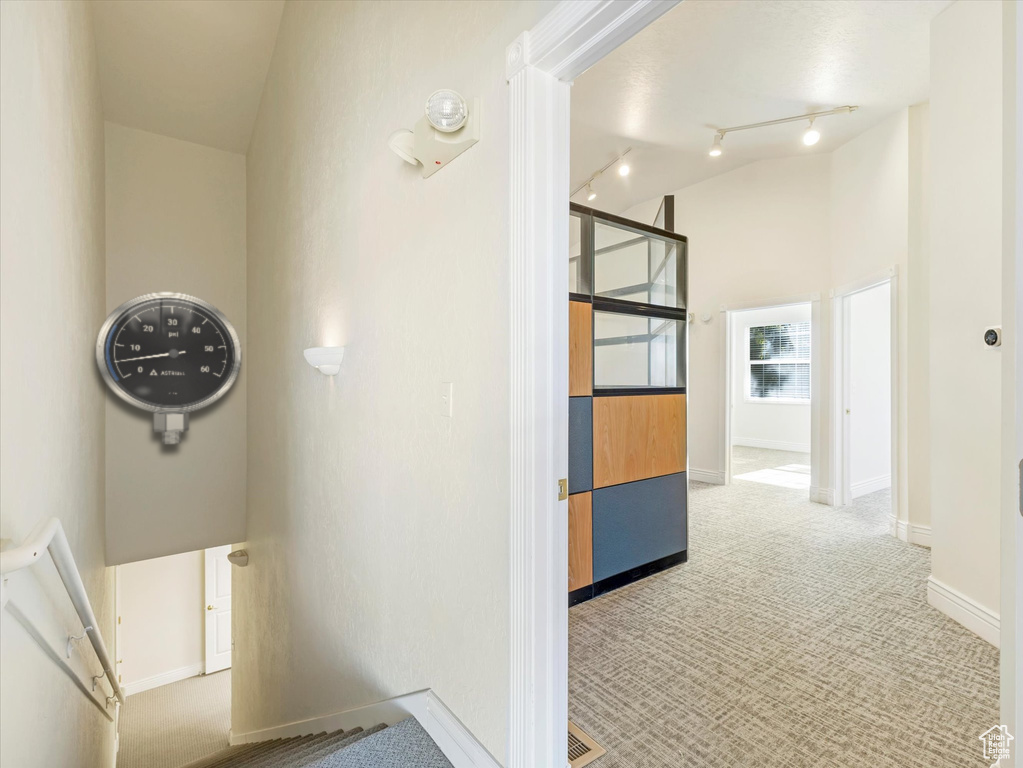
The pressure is 5 psi
